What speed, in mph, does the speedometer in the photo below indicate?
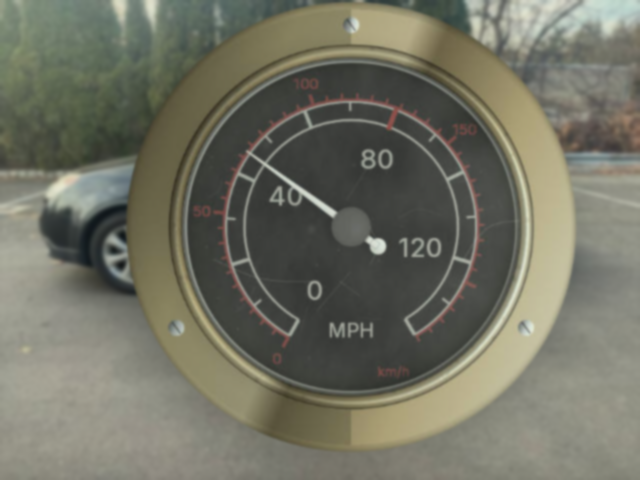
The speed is 45 mph
